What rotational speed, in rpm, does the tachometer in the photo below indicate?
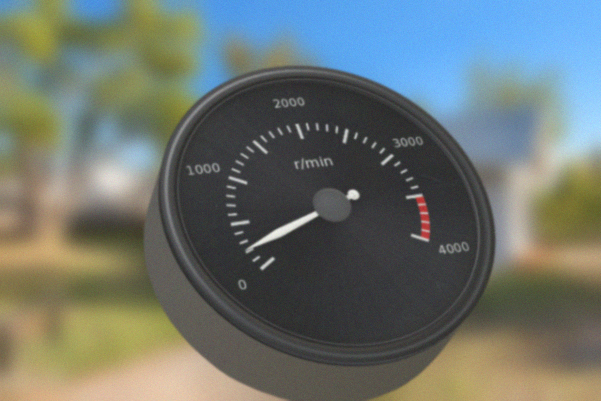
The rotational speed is 200 rpm
